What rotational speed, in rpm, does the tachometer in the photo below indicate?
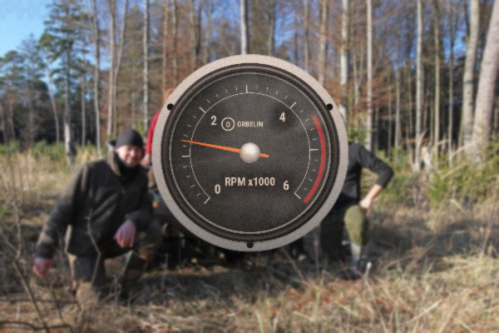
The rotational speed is 1300 rpm
